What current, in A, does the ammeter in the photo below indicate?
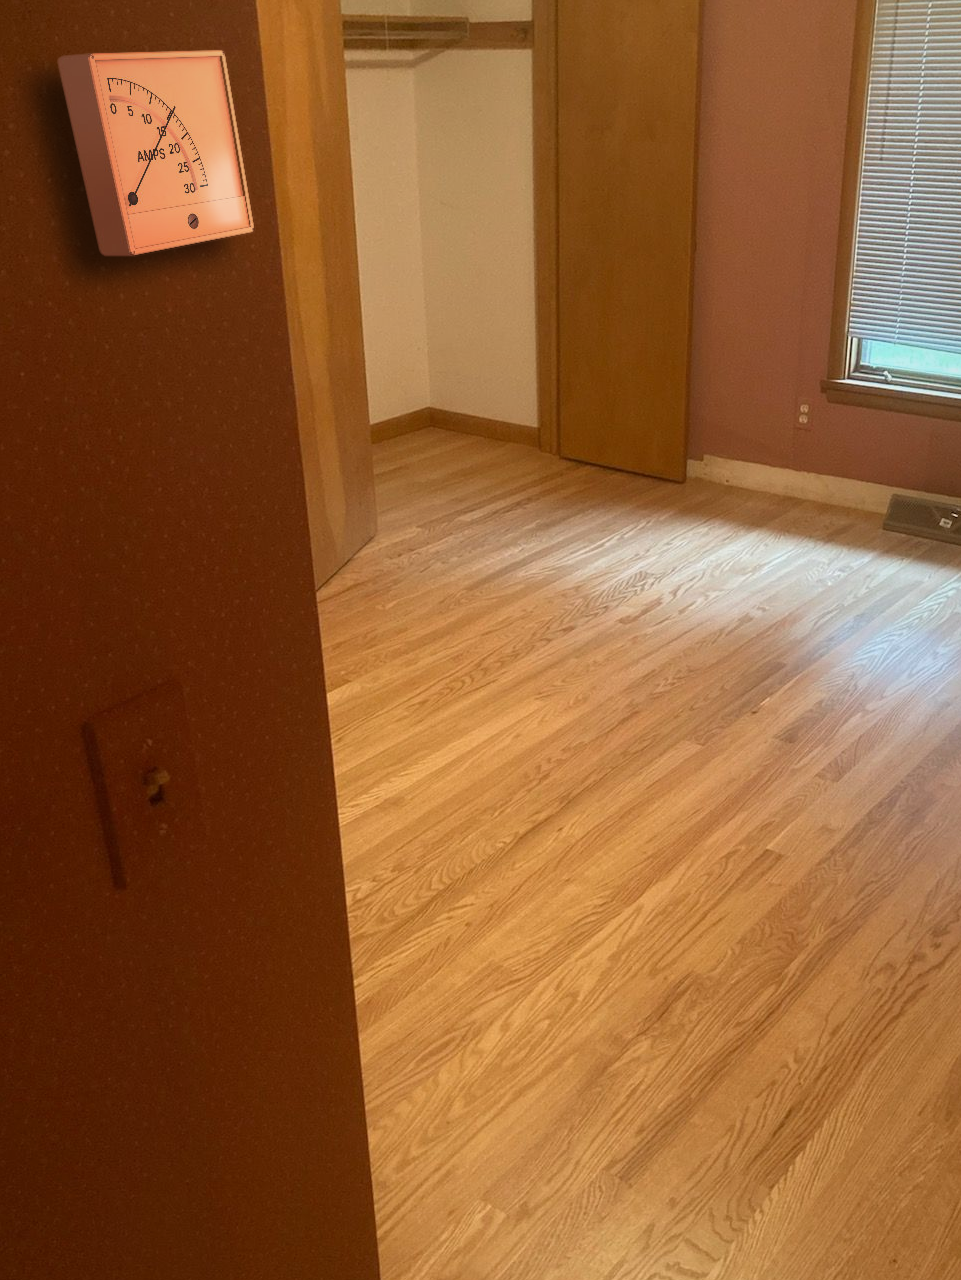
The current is 15 A
